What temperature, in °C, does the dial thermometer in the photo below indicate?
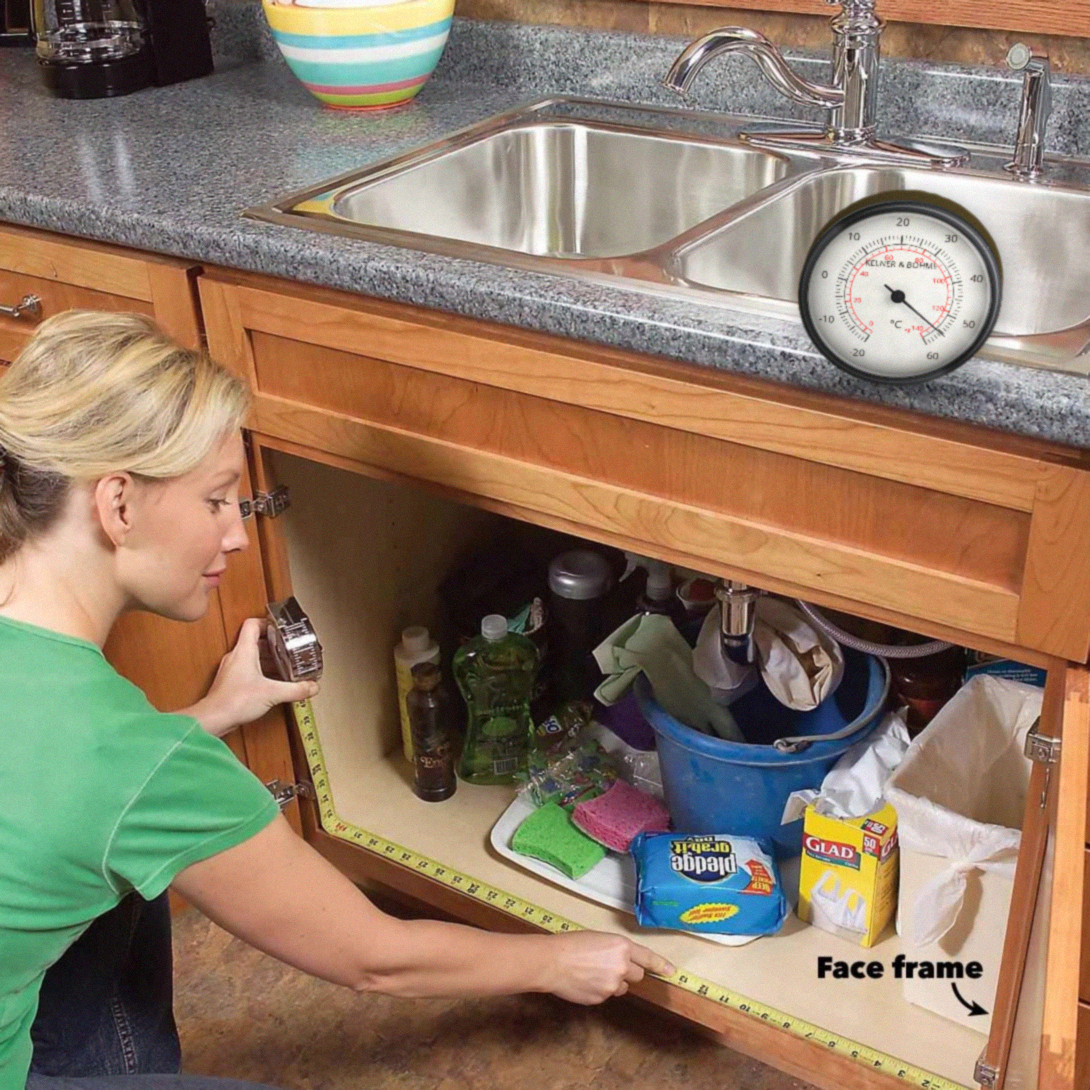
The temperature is 55 °C
